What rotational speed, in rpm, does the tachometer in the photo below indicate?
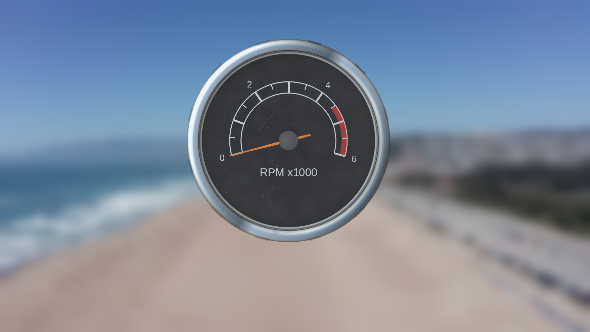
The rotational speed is 0 rpm
